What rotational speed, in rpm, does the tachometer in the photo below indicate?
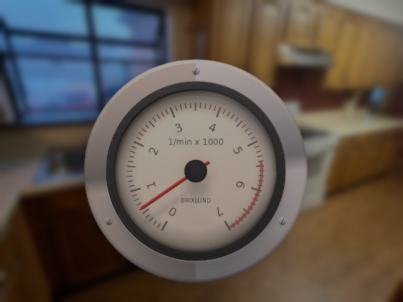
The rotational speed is 600 rpm
